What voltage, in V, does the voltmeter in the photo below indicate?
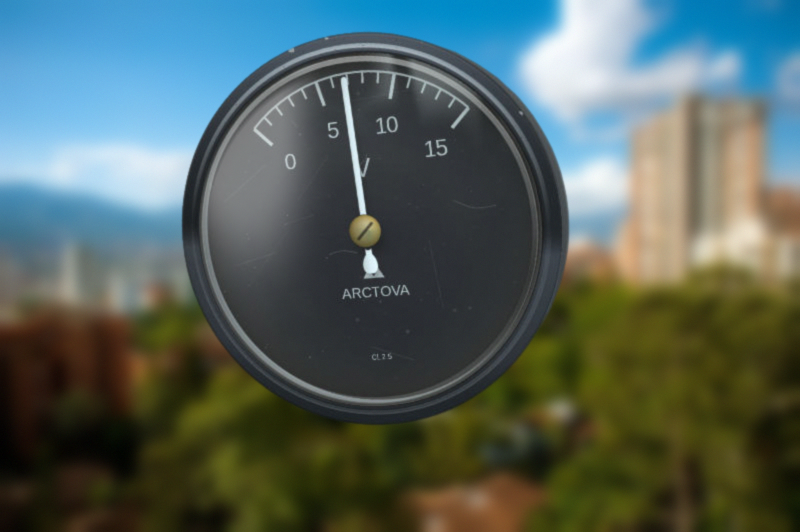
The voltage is 7 V
